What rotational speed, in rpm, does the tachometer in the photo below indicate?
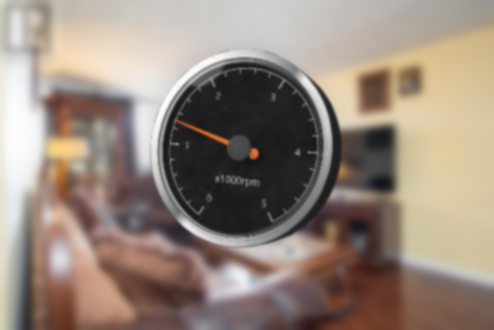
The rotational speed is 1300 rpm
